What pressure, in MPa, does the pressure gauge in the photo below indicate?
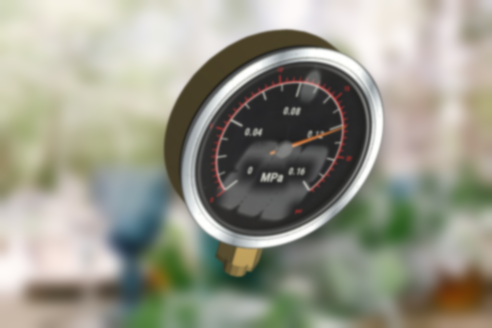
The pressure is 0.12 MPa
